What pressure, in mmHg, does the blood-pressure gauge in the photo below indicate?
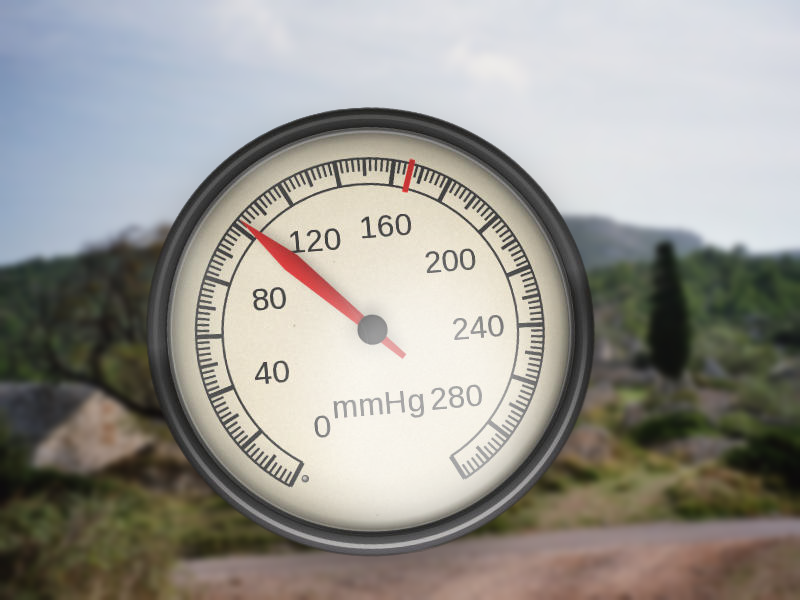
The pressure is 102 mmHg
